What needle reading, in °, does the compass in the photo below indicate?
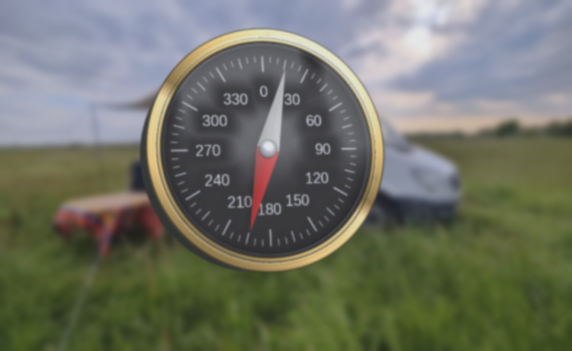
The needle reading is 195 °
